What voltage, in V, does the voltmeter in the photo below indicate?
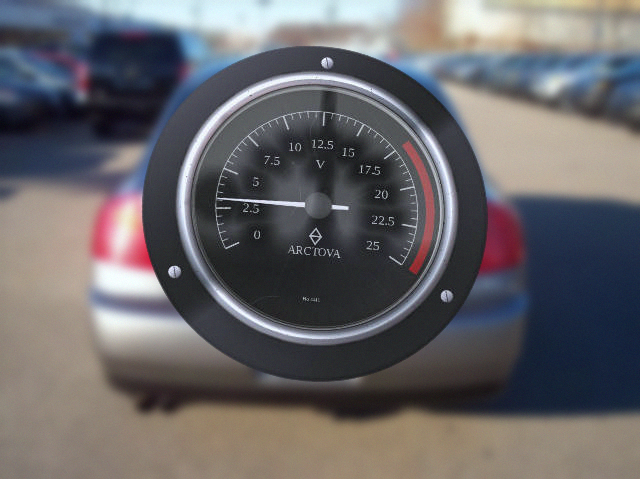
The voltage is 3 V
